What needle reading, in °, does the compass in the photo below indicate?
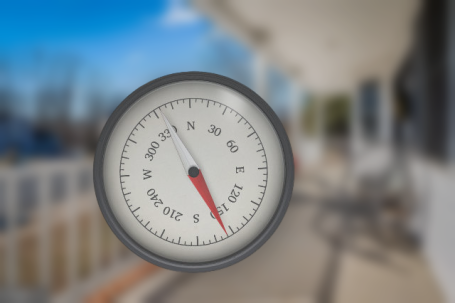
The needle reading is 155 °
